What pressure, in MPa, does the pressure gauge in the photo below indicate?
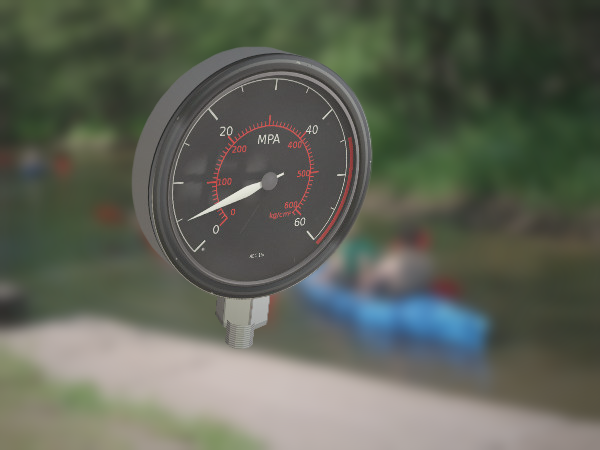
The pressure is 5 MPa
